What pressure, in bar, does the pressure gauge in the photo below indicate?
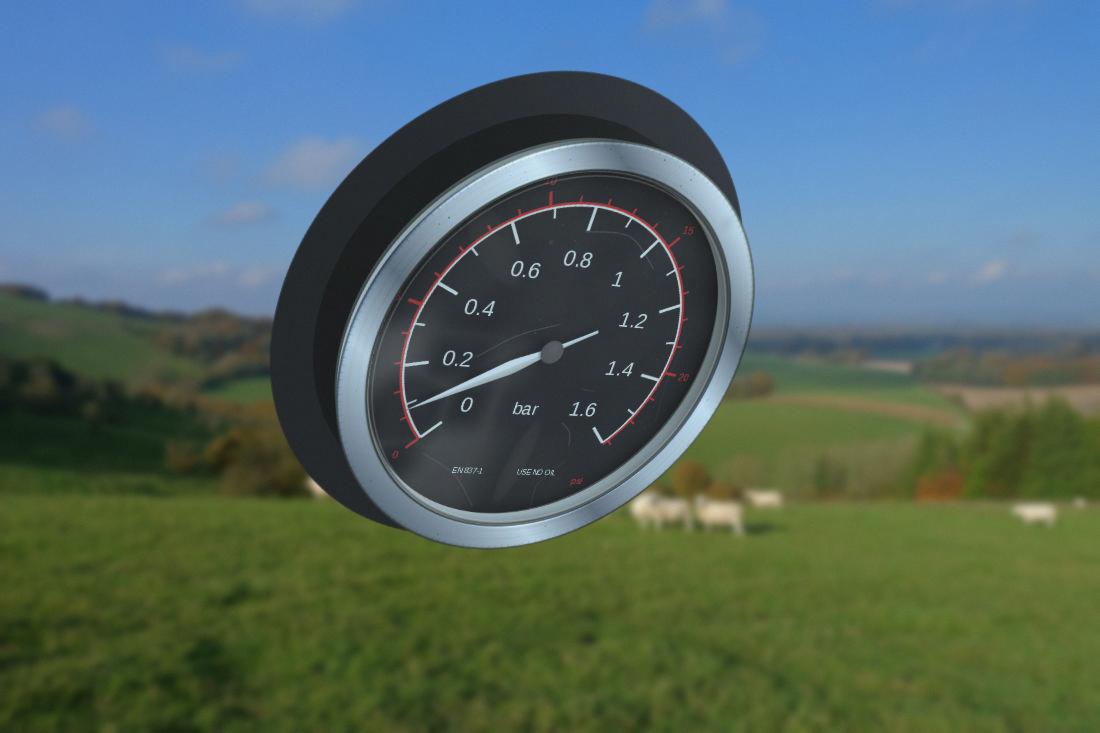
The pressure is 0.1 bar
